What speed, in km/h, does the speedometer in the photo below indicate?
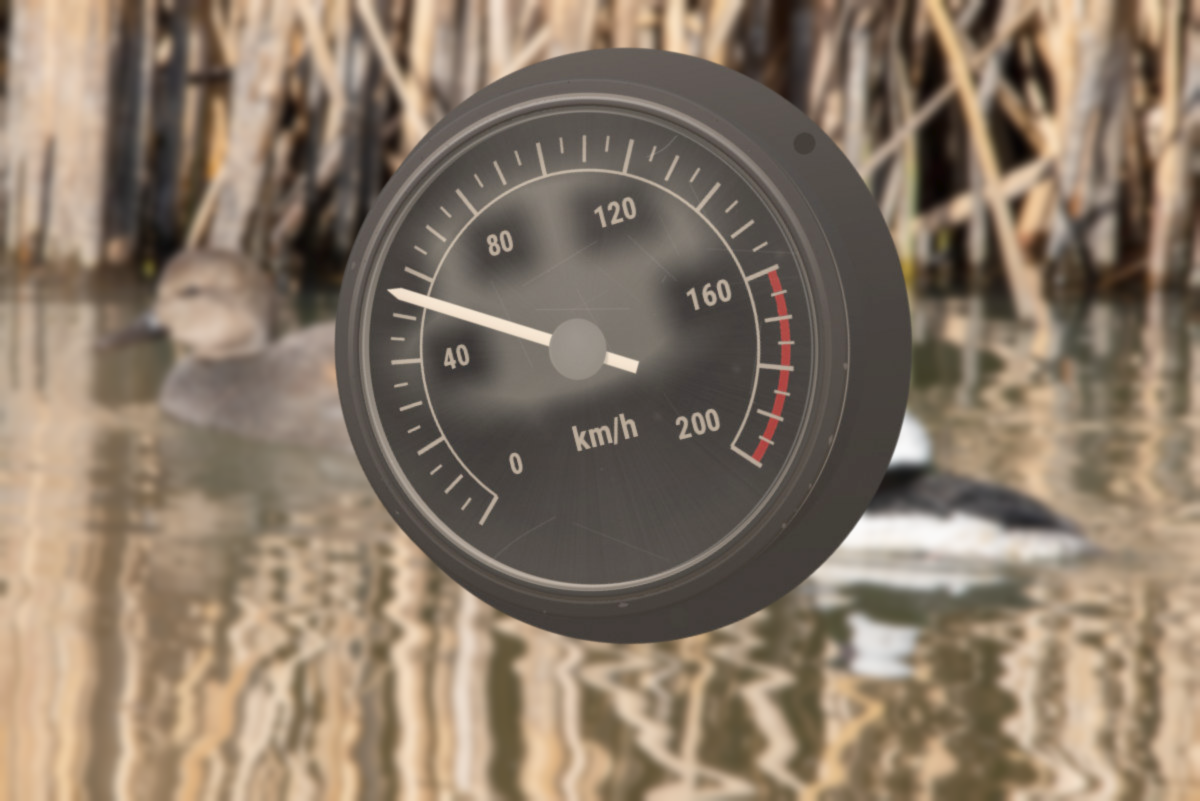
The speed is 55 km/h
